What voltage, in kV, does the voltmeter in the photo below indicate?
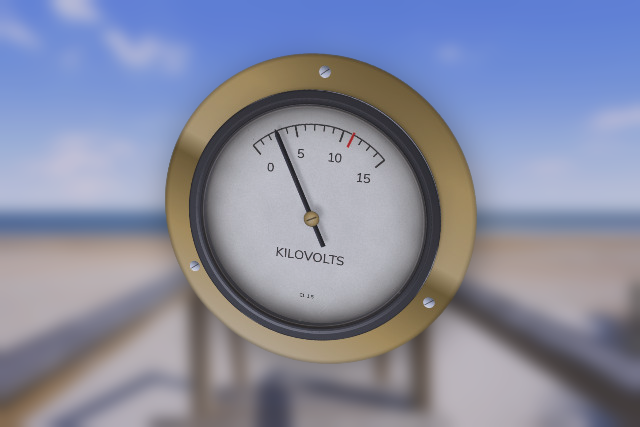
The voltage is 3 kV
